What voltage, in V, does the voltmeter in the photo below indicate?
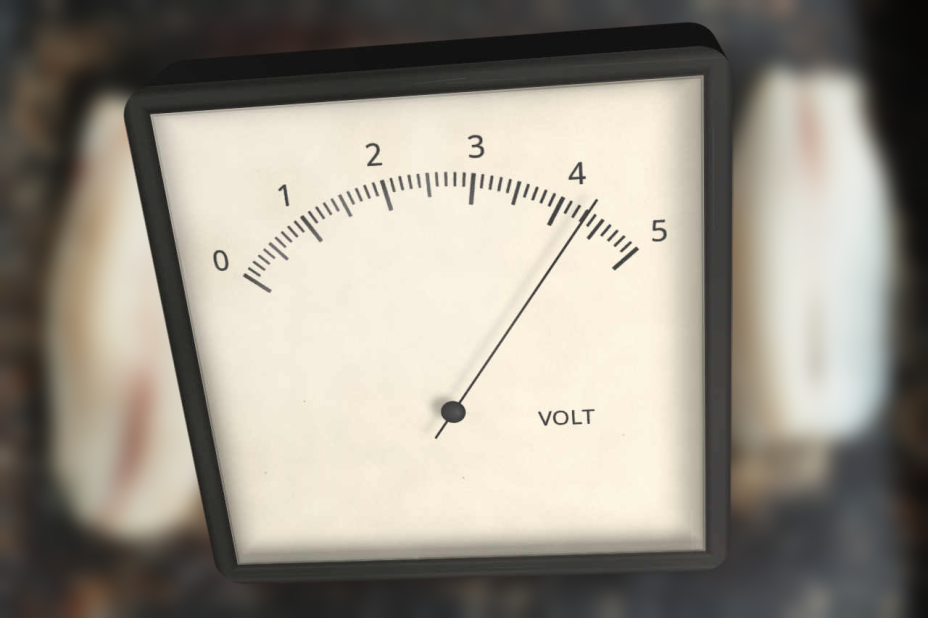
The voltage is 4.3 V
